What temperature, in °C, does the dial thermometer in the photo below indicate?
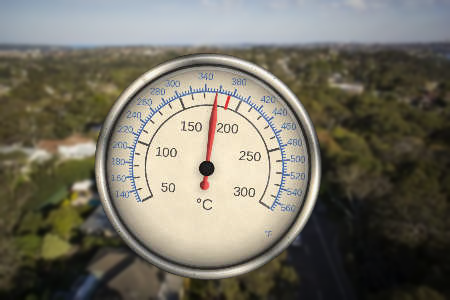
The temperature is 180 °C
